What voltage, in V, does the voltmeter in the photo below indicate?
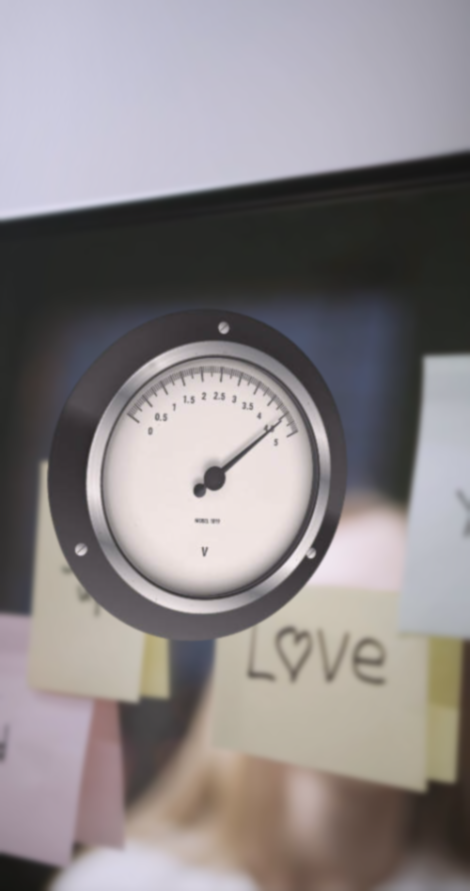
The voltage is 4.5 V
